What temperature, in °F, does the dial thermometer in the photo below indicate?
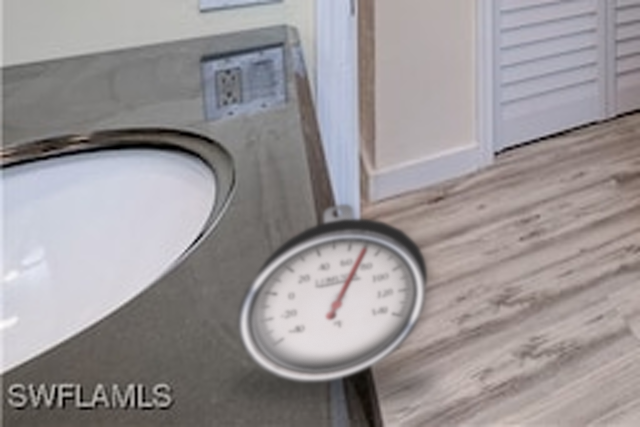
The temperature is 70 °F
